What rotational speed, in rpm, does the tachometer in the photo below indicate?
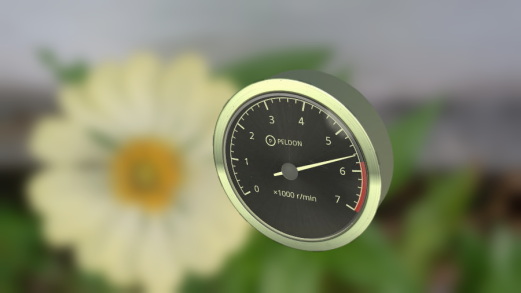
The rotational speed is 5600 rpm
